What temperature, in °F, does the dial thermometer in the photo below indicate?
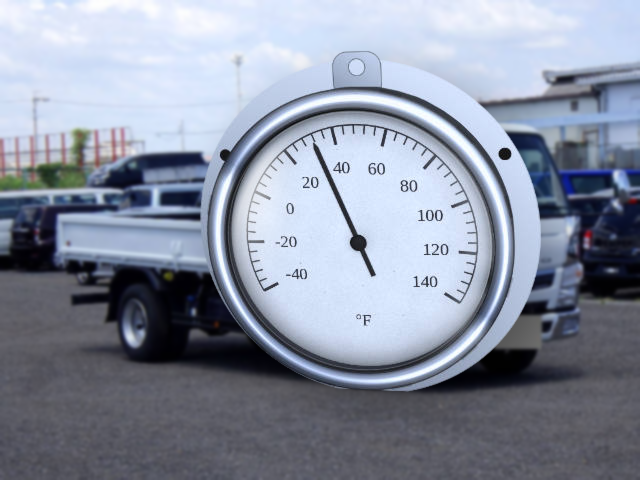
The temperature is 32 °F
